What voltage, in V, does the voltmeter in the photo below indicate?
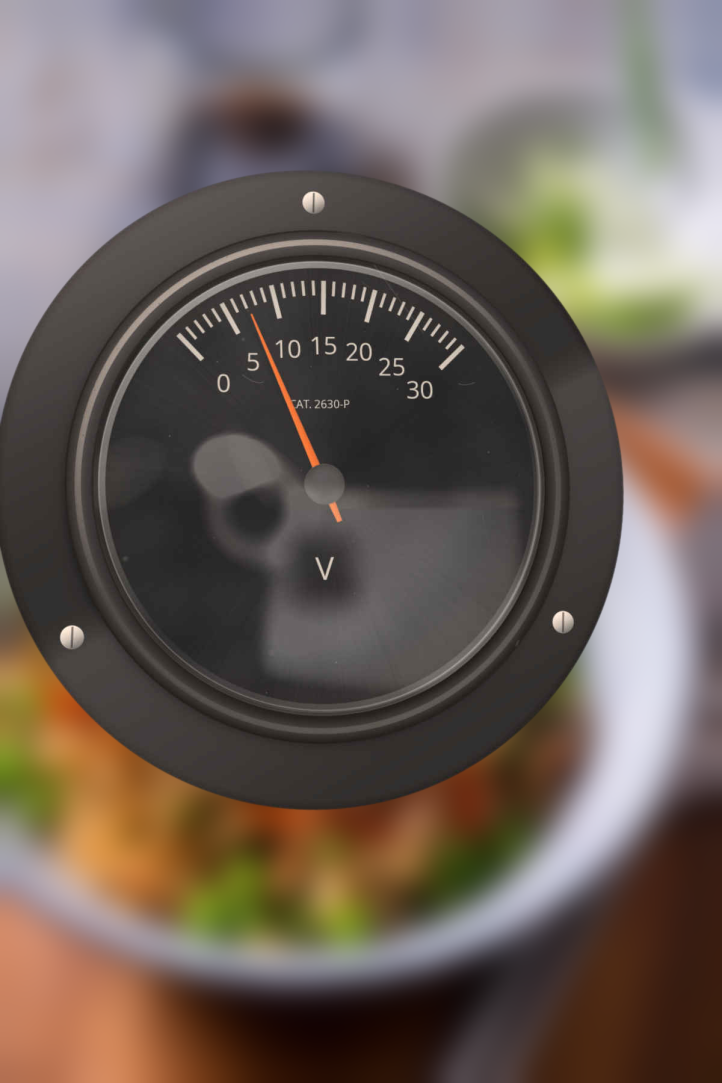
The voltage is 7 V
